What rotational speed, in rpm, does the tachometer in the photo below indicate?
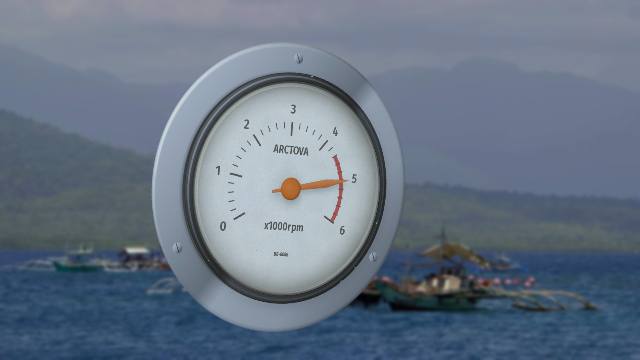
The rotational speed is 5000 rpm
